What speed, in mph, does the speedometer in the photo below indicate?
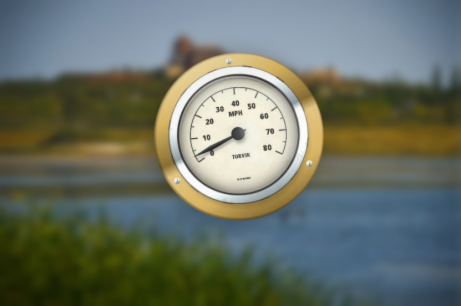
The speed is 2.5 mph
